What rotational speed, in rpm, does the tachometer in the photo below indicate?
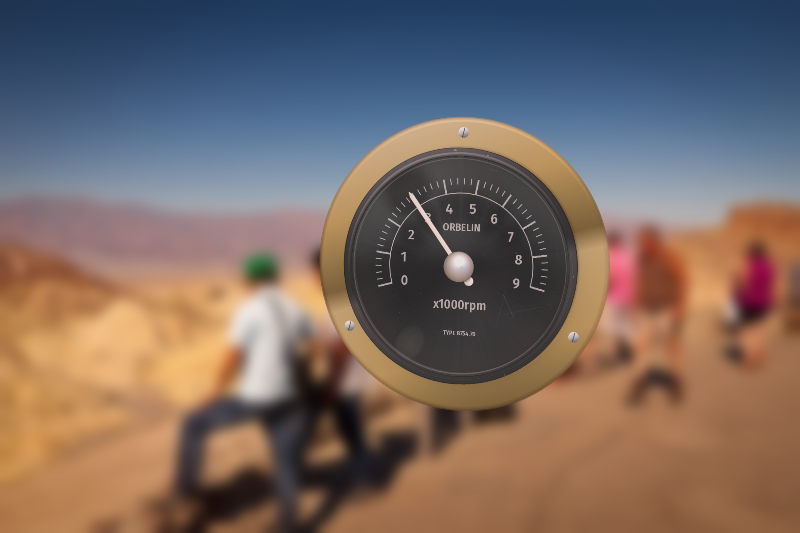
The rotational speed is 3000 rpm
